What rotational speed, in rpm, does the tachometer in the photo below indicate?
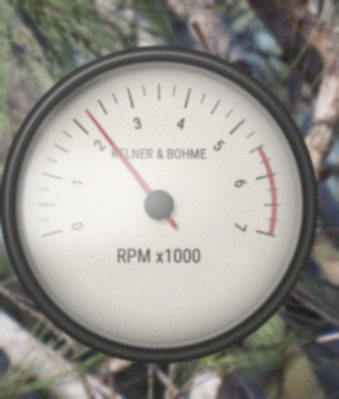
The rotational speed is 2250 rpm
